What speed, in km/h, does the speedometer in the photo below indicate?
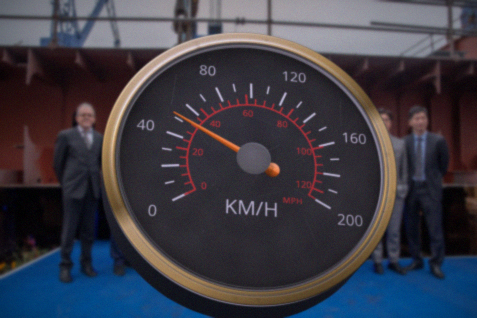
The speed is 50 km/h
